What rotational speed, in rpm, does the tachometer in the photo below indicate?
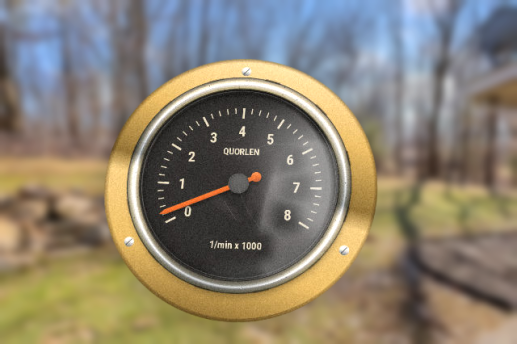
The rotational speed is 200 rpm
